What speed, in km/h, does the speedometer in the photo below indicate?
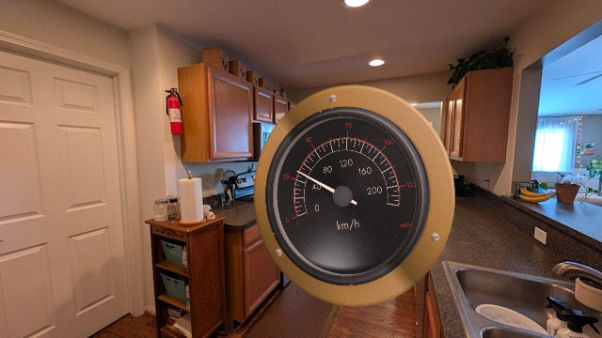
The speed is 50 km/h
